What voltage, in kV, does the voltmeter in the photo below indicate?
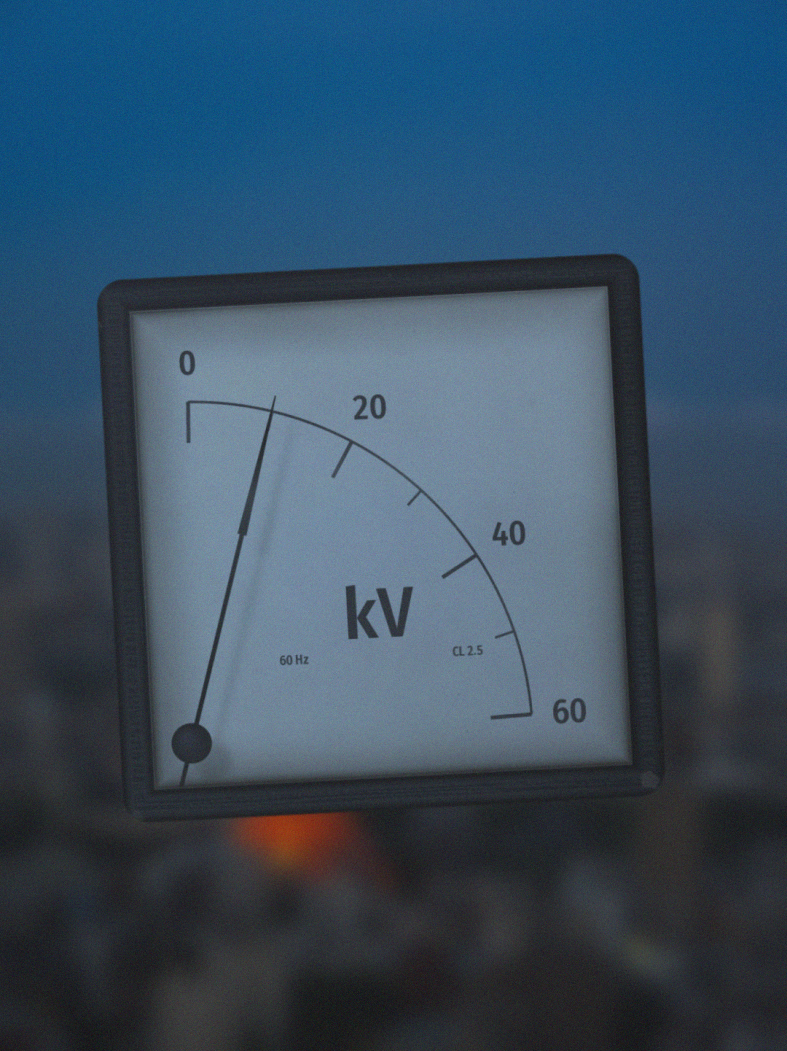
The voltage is 10 kV
